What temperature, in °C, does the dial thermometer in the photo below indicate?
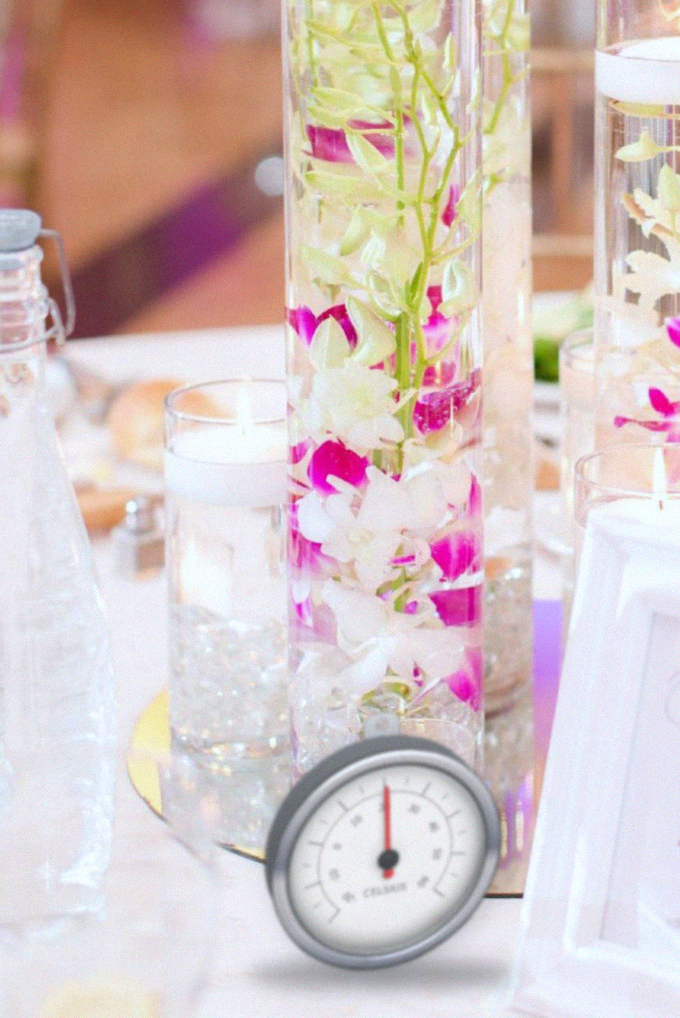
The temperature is 20 °C
